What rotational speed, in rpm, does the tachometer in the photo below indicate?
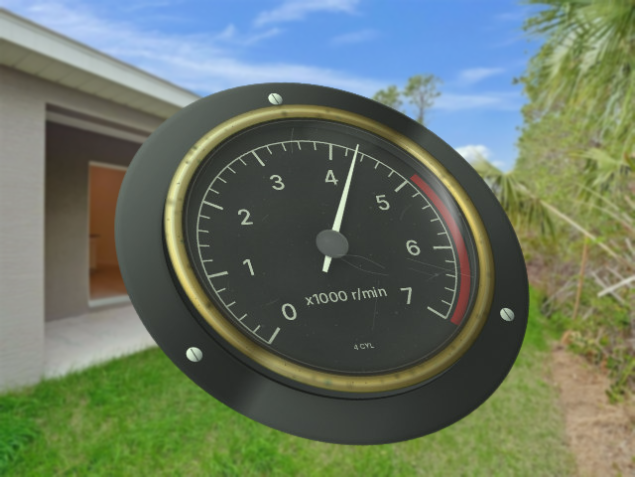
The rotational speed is 4300 rpm
